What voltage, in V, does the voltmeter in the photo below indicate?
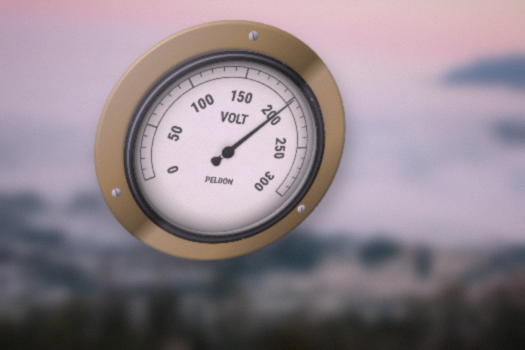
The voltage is 200 V
